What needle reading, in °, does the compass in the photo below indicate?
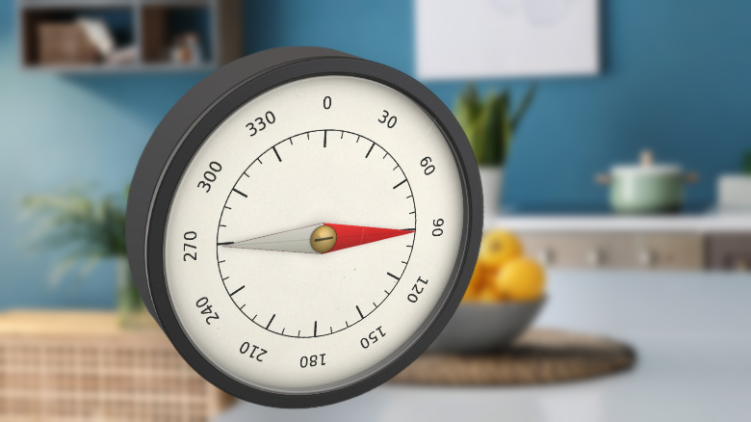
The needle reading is 90 °
